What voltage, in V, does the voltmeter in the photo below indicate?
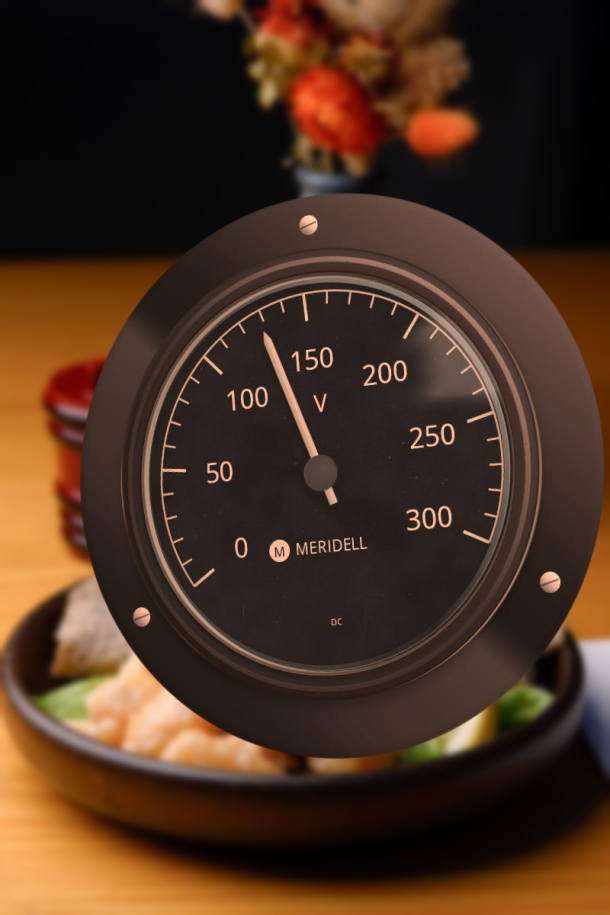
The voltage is 130 V
